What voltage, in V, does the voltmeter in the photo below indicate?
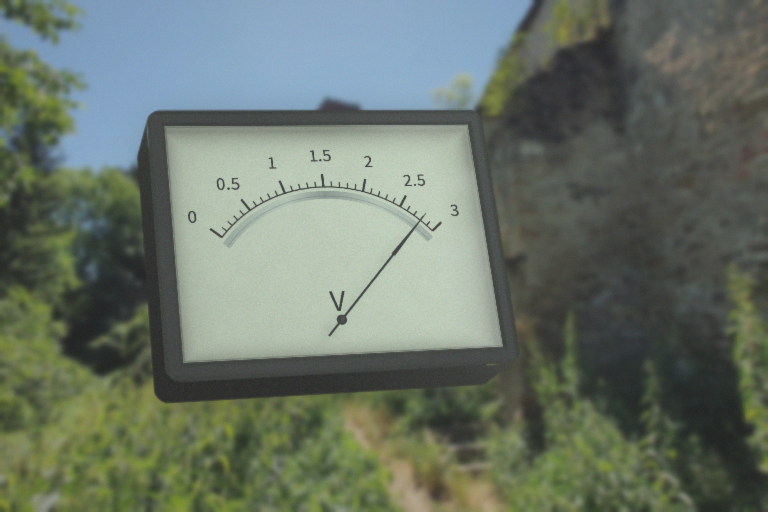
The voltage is 2.8 V
